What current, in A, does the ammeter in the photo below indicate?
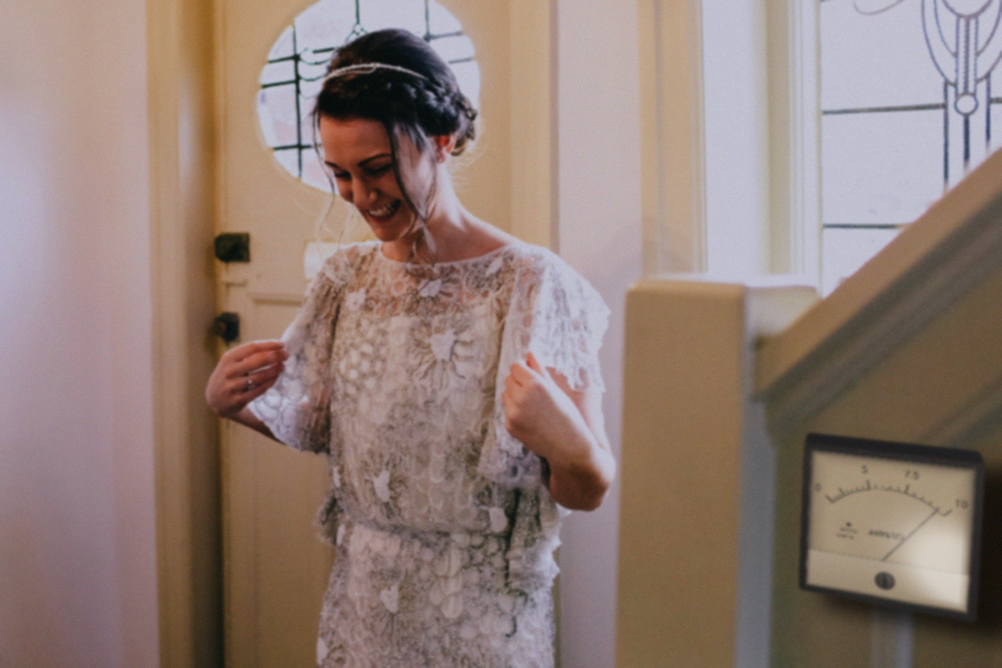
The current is 9.5 A
